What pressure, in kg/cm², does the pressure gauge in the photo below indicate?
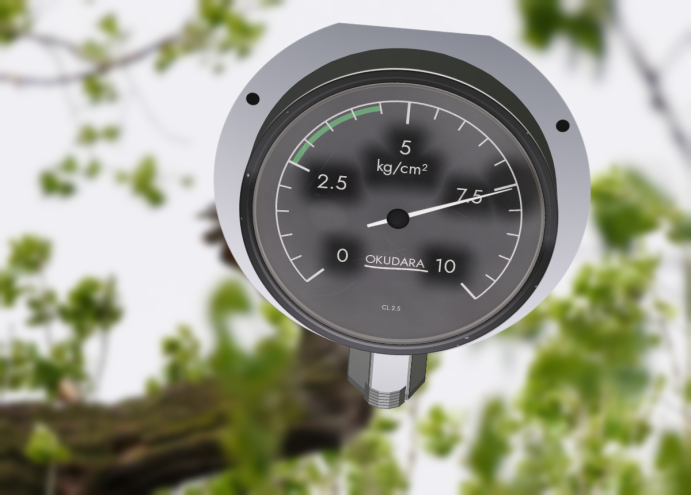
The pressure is 7.5 kg/cm²
